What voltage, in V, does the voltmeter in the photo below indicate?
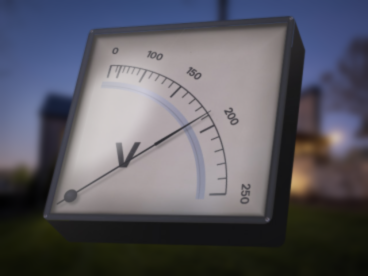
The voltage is 190 V
